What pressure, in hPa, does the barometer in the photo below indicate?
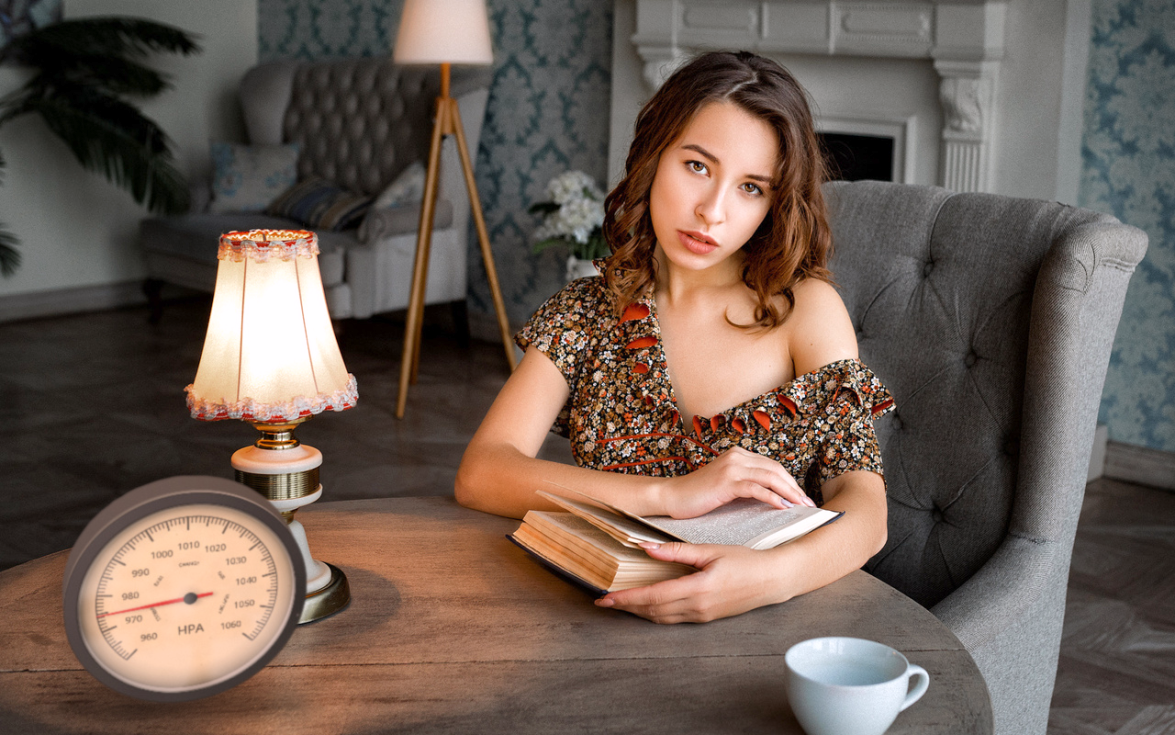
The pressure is 975 hPa
